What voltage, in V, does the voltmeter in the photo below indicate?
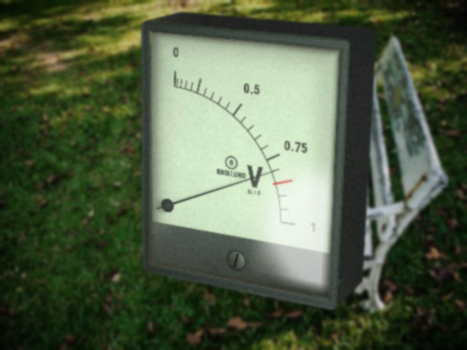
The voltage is 0.8 V
